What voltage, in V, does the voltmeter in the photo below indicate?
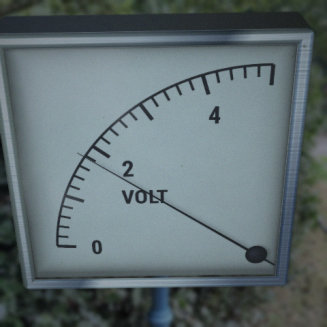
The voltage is 1.8 V
